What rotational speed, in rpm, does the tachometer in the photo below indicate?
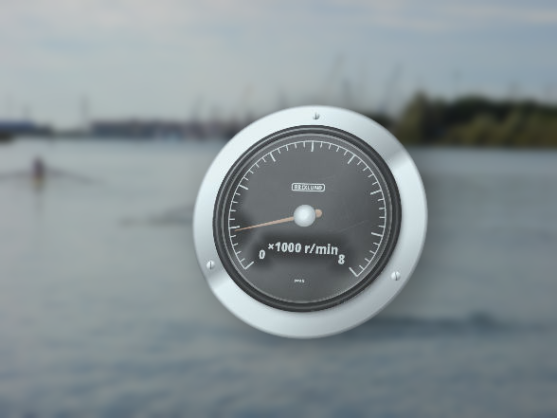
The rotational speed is 900 rpm
